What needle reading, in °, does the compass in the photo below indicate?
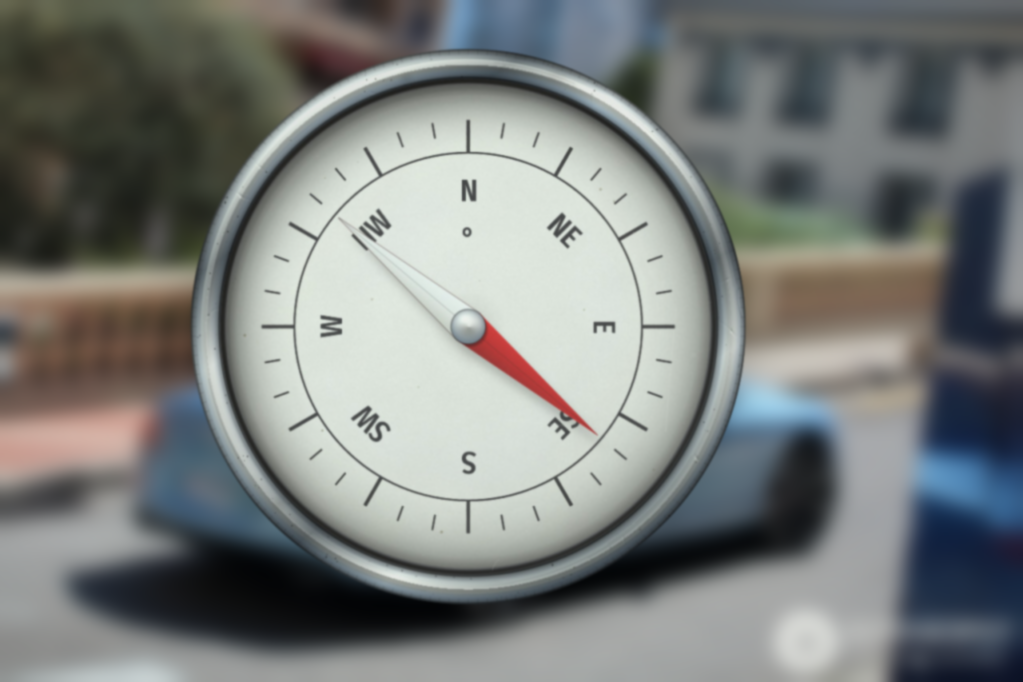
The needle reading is 130 °
